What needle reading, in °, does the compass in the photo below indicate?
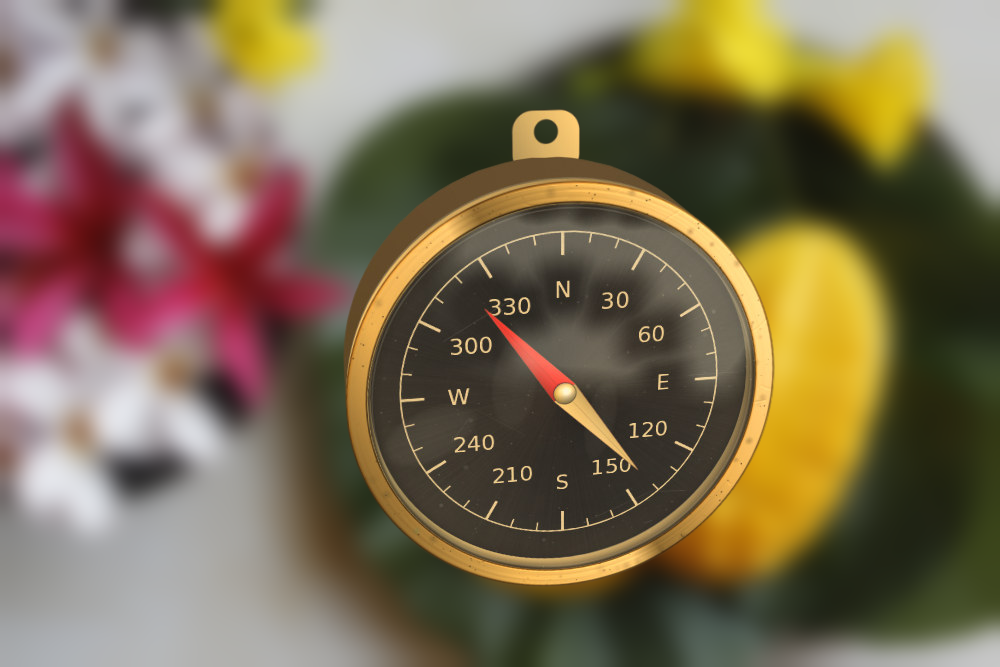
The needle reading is 320 °
